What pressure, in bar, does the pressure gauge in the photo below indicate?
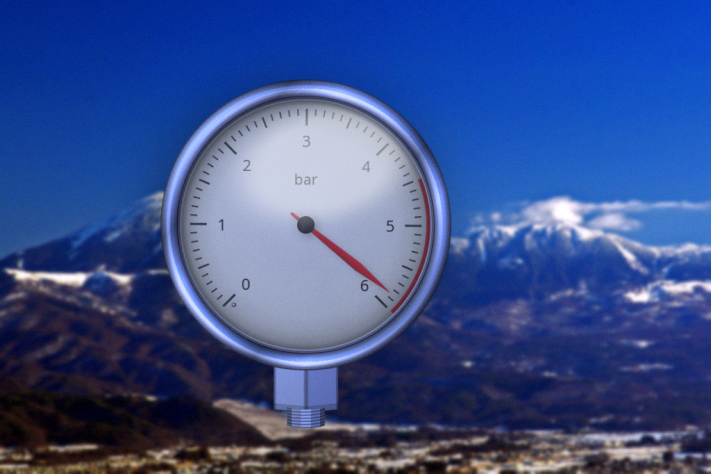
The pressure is 5.85 bar
